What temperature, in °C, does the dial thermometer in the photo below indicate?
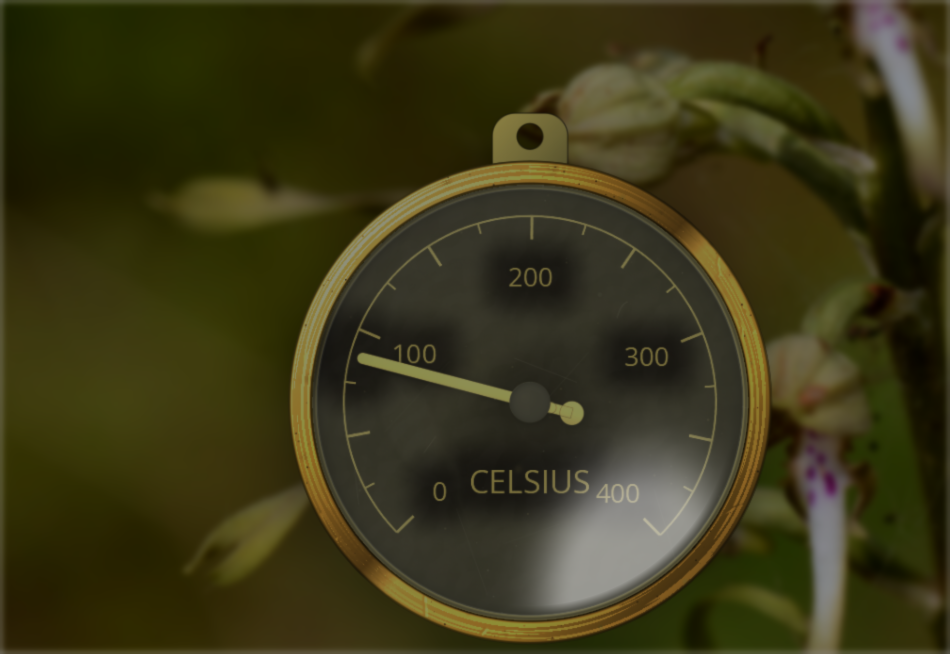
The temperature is 87.5 °C
